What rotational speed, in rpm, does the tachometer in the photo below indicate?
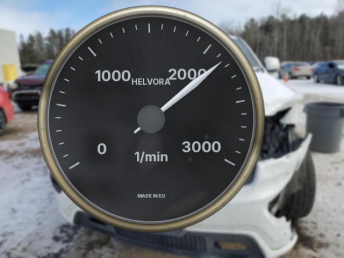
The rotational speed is 2150 rpm
